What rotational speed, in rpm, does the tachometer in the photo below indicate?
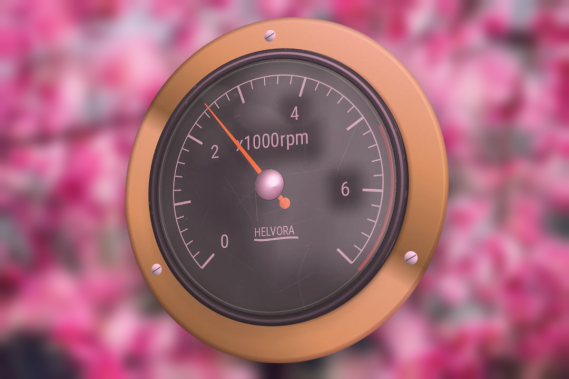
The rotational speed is 2500 rpm
